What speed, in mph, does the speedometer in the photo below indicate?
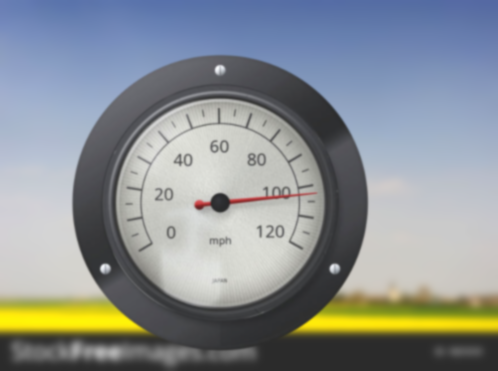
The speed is 102.5 mph
